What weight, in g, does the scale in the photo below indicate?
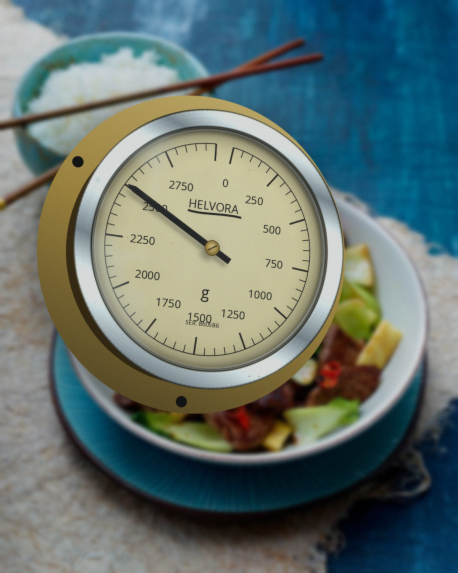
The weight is 2500 g
